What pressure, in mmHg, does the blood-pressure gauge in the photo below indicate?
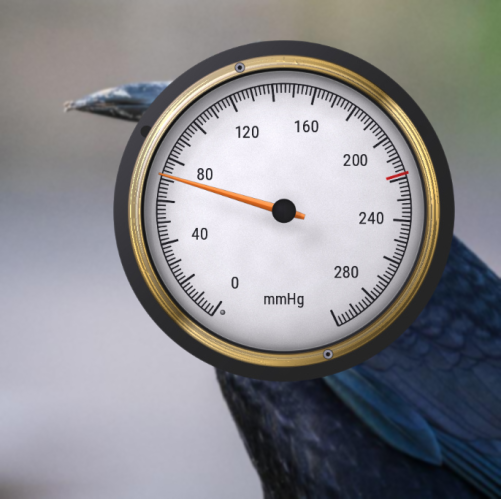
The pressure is 72 mmHg
